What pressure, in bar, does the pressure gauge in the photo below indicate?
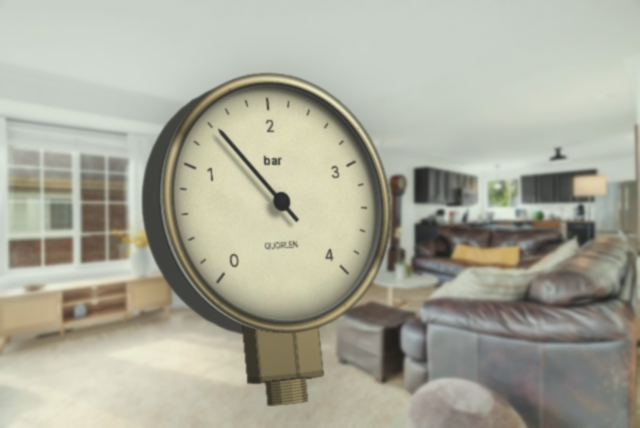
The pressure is 1.4 bar
